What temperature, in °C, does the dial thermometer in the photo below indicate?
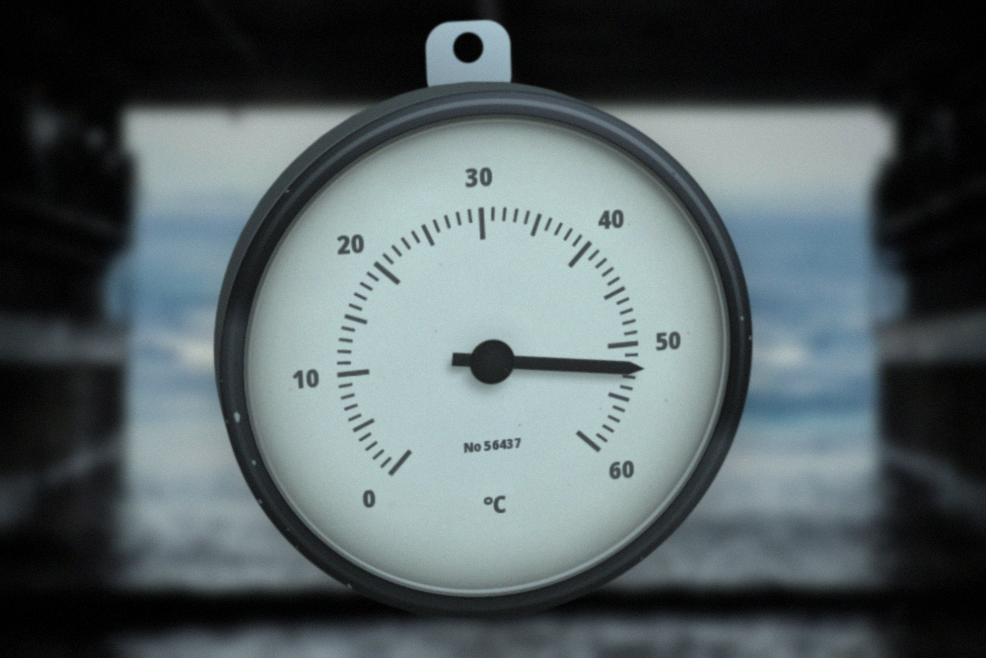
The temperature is 52 °C
